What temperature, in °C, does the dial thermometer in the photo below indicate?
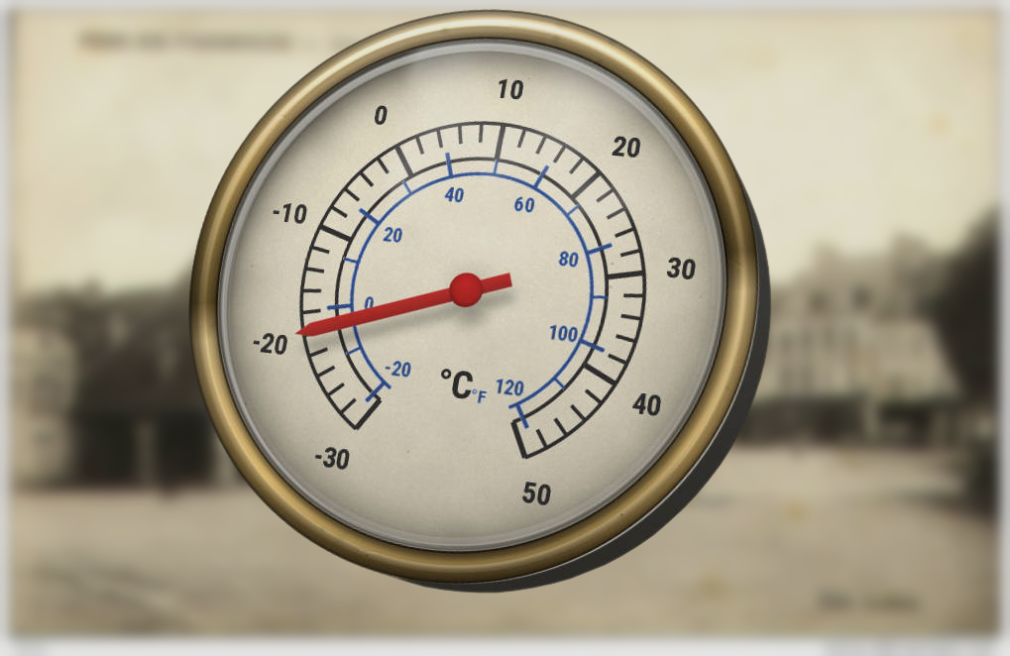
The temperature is -20 °C
